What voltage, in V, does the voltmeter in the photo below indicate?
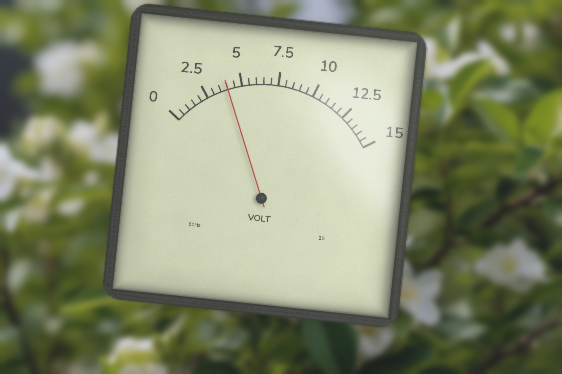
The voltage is 4 V
